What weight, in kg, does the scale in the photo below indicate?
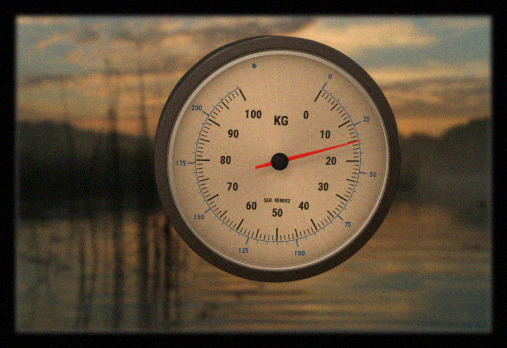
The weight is 15 kg
